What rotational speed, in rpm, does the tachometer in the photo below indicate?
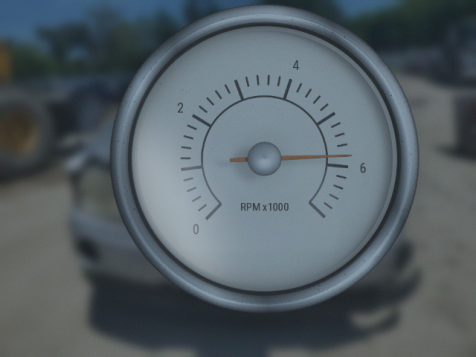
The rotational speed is 5800 rpm
